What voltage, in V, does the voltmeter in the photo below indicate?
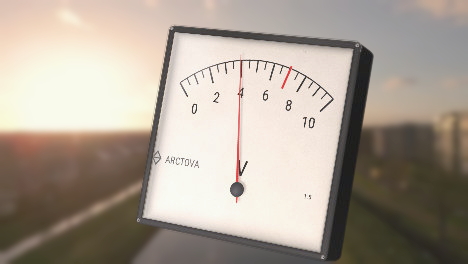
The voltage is 4 V
